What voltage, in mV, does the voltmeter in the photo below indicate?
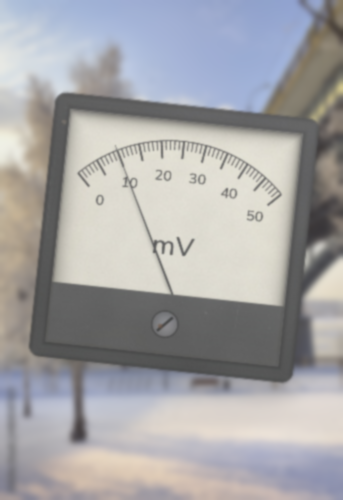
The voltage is 10 mV
